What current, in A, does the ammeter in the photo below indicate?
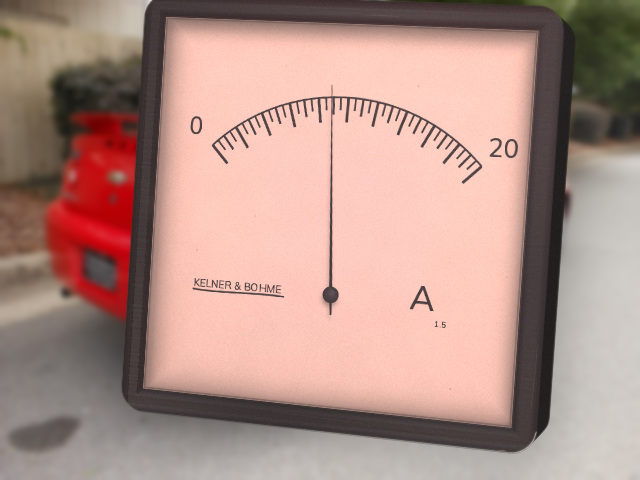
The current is 9 A
